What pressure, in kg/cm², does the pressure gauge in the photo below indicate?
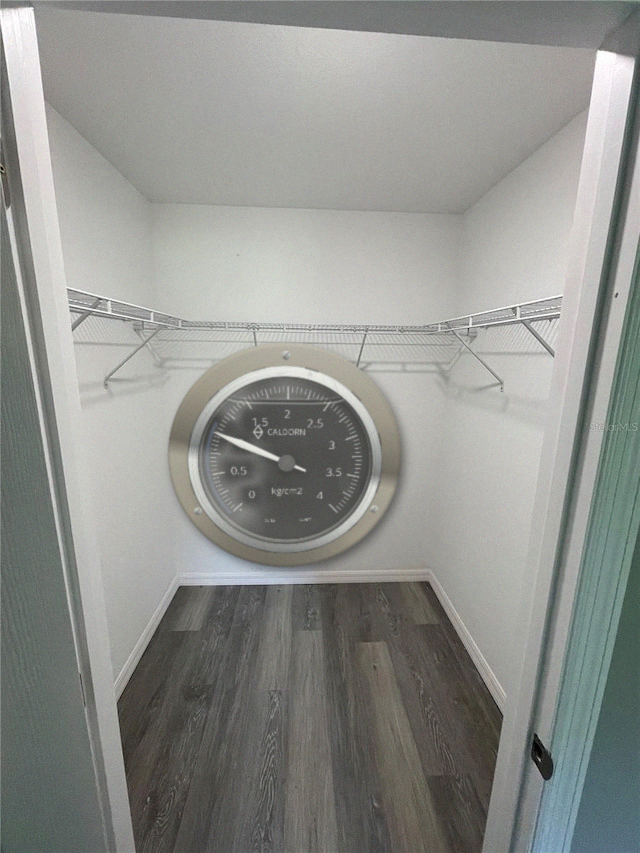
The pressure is 1 kg/cm²
